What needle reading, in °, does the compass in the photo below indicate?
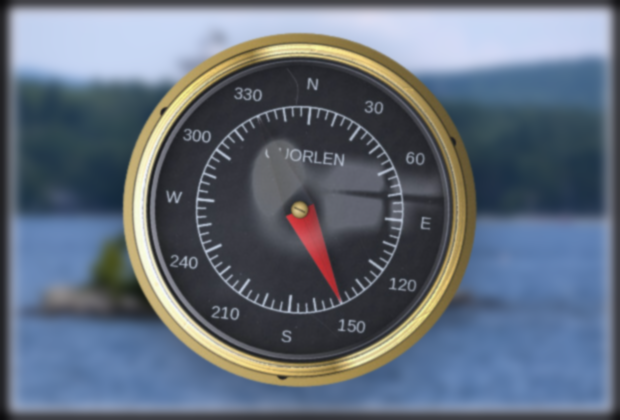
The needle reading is 150 °
